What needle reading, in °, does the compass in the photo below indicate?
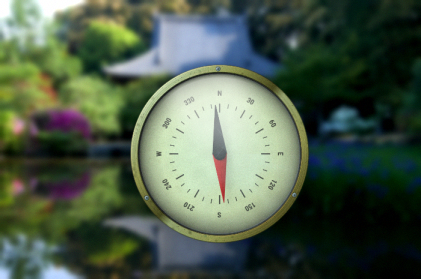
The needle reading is 175 °
